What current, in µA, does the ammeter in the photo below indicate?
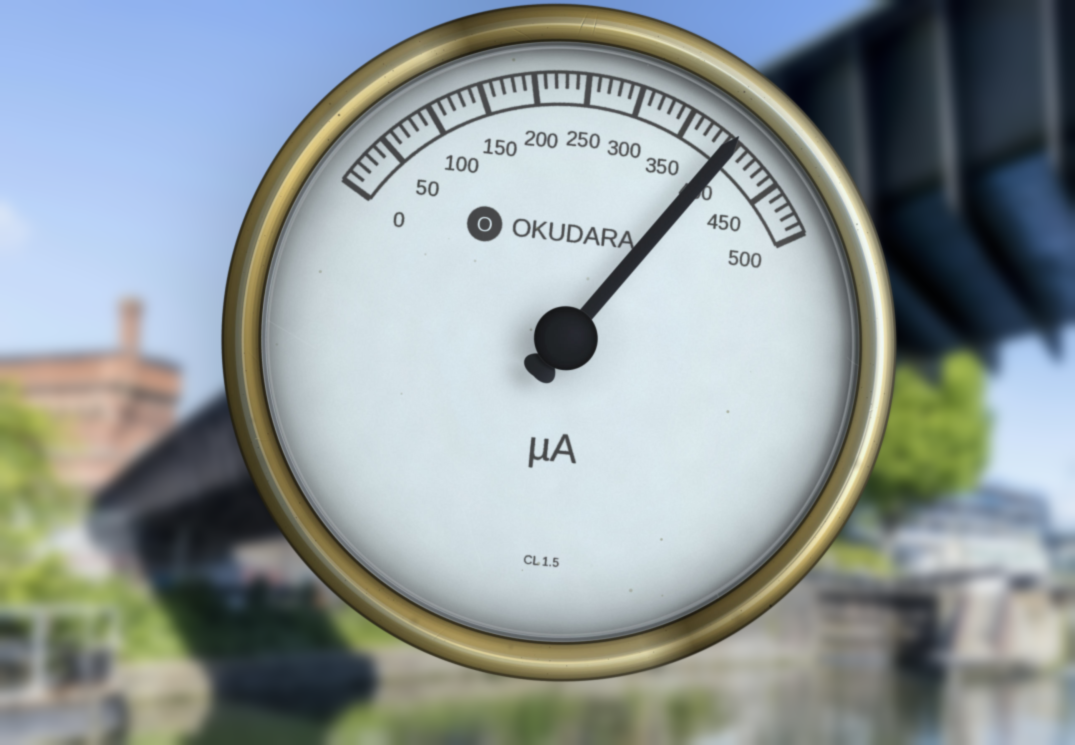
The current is 395 µA
